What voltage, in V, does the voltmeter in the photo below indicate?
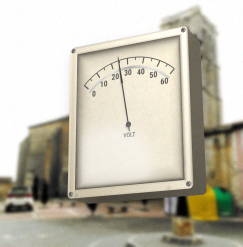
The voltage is 25 V
